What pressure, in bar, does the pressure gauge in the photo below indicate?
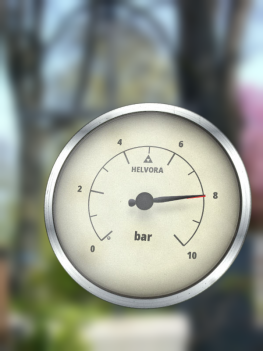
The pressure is 8 bar
